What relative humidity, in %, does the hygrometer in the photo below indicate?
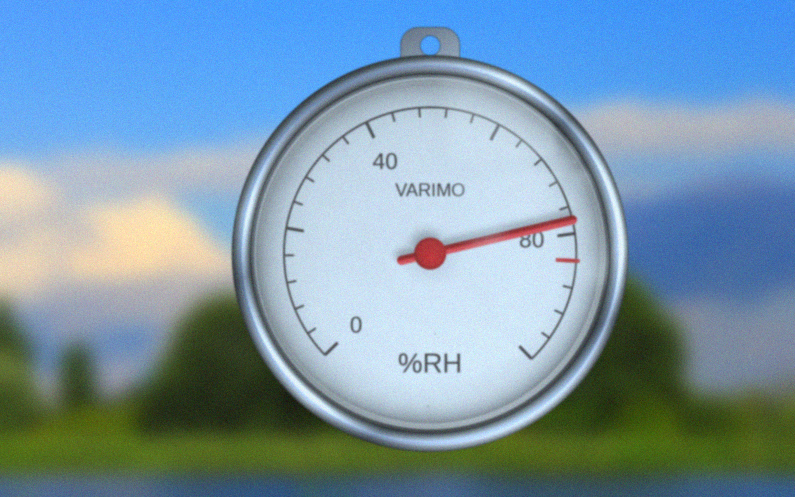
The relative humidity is 78 %
